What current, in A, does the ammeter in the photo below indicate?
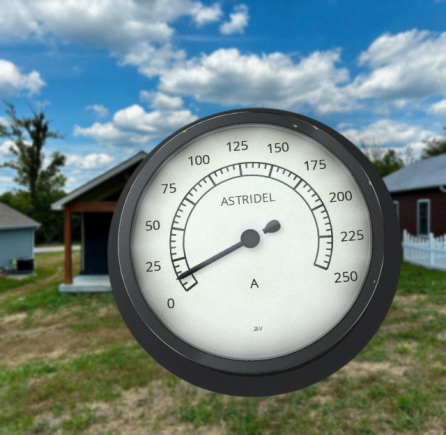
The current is 10 A
